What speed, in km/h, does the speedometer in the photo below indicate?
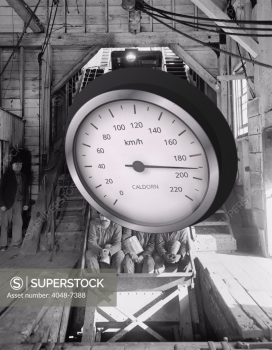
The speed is 190 km/h
